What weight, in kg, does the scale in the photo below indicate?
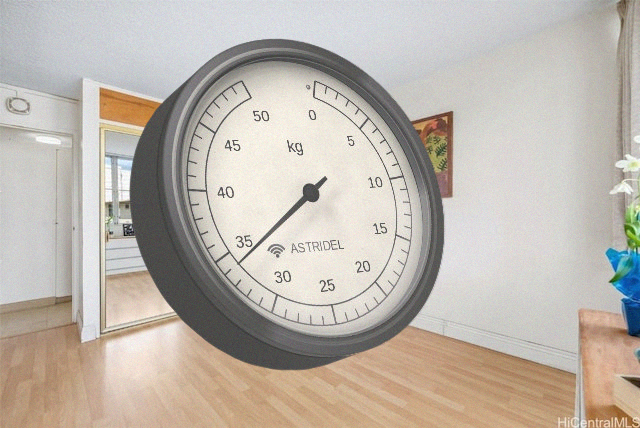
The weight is 34 kg
